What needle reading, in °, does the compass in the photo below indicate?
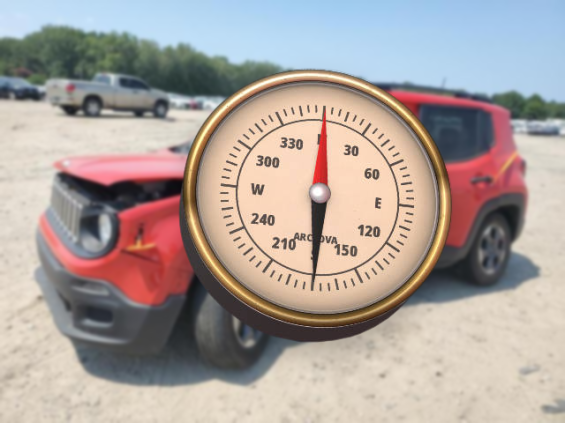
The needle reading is 0 °
